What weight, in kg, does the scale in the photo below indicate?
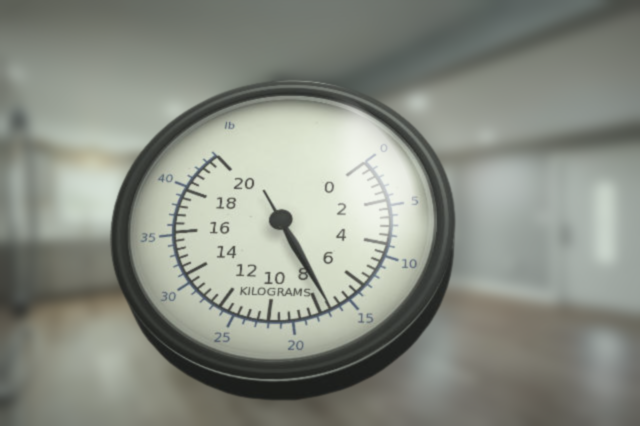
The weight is 7.6 kg
